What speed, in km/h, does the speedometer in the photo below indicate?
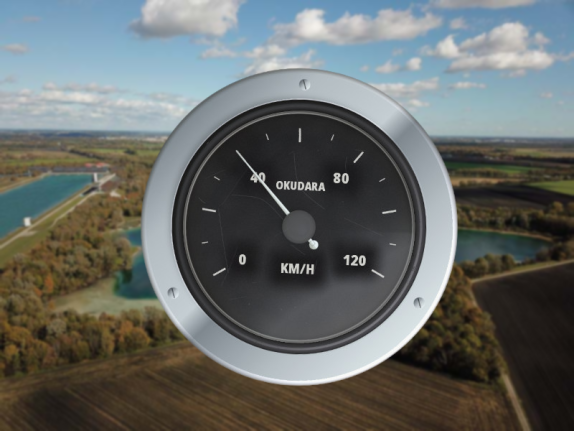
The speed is 40 km/h
